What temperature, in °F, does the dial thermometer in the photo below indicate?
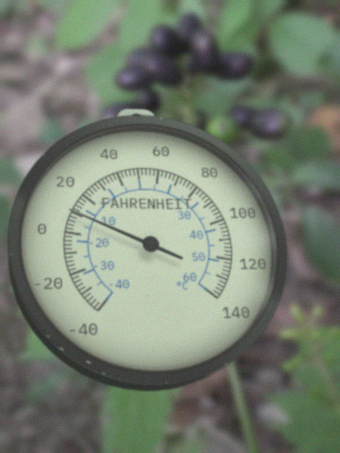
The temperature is 10 °F
